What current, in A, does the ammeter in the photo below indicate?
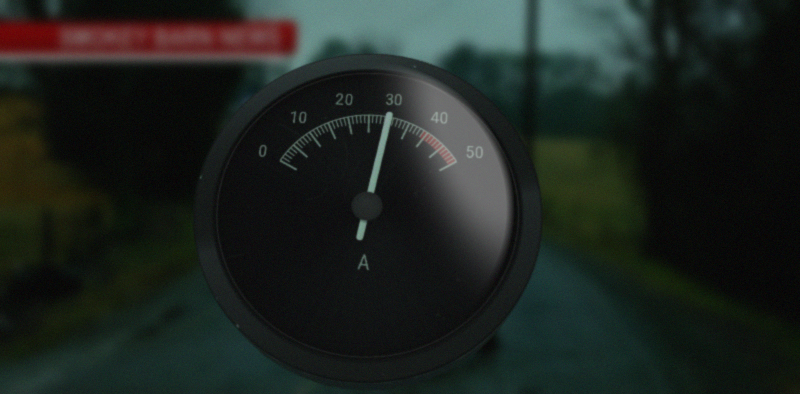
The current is 30 A
